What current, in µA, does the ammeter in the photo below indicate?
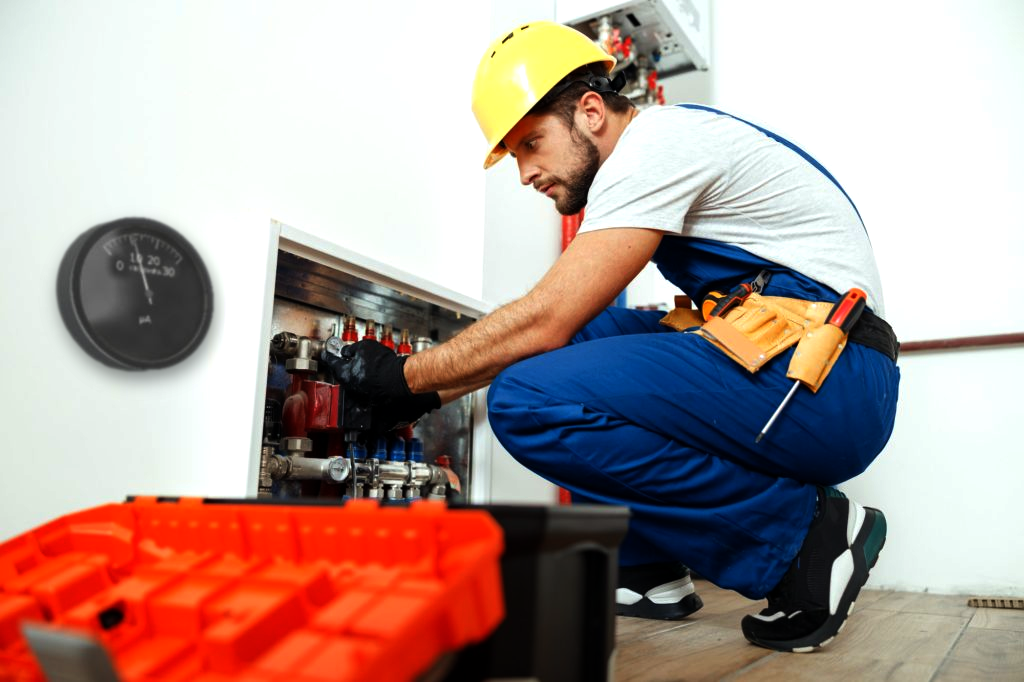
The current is 10 µA
